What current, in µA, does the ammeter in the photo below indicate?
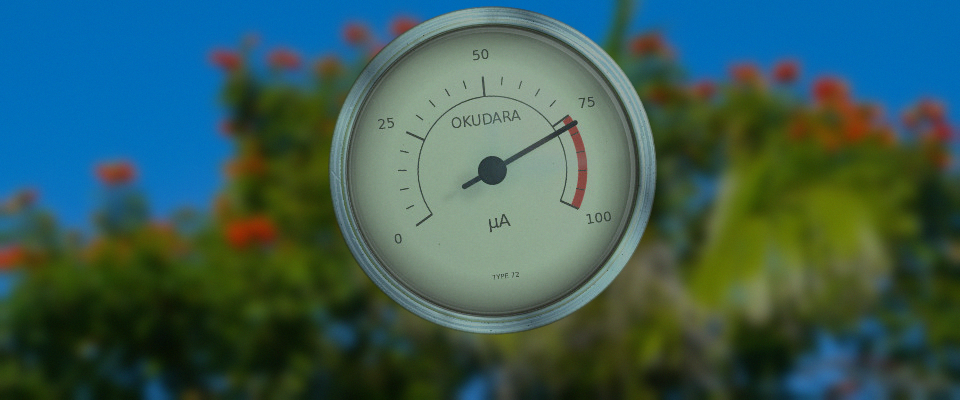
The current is 77.5 µA
